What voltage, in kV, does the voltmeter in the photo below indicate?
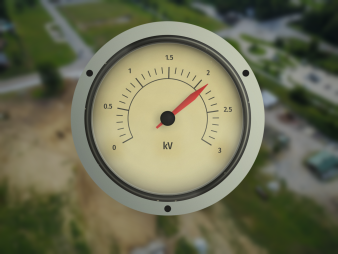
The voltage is 2.1 kV
